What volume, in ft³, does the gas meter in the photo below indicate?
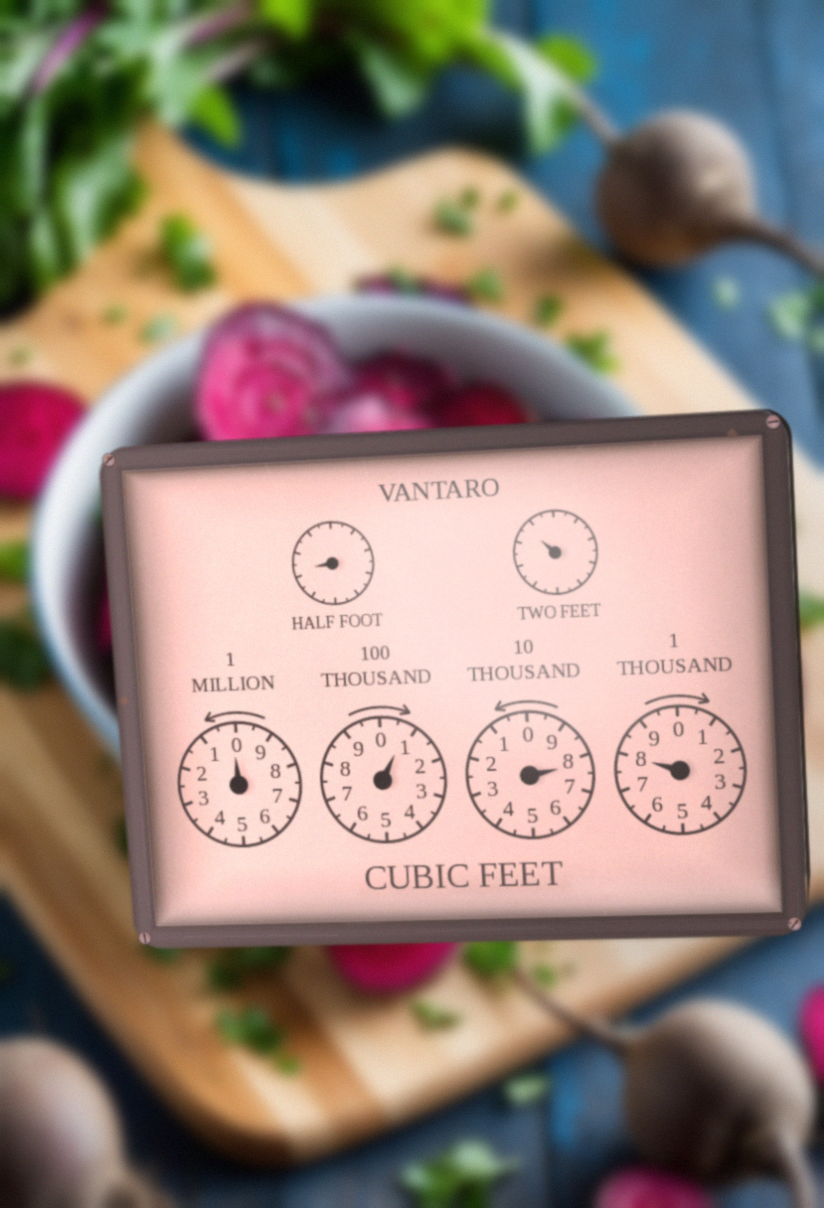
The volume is 7800 ft³
